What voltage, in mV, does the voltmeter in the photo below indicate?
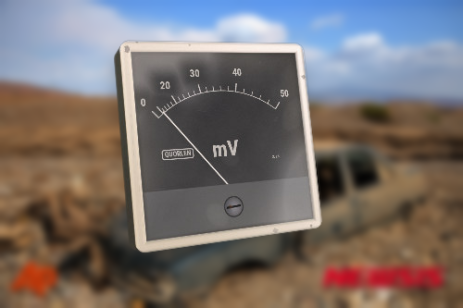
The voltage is 10 mV
